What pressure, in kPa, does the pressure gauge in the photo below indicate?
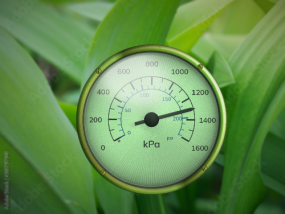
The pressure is 1300 kPa
